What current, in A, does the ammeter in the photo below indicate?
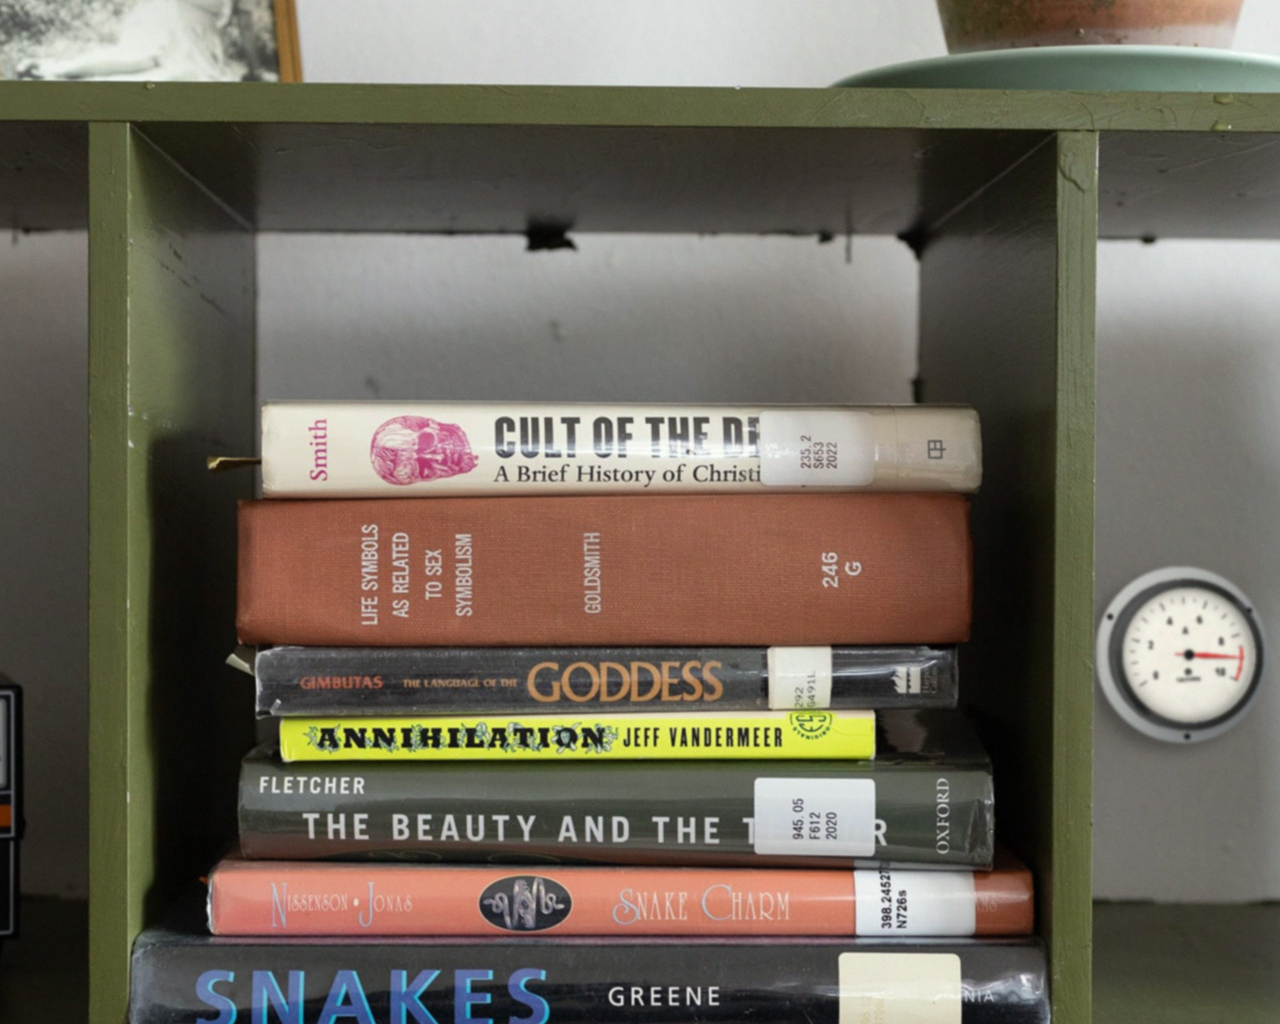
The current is 9 A
